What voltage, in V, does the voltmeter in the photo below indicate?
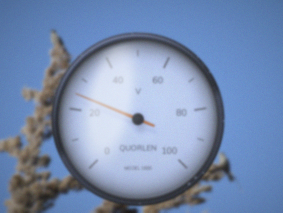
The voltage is 25 V
